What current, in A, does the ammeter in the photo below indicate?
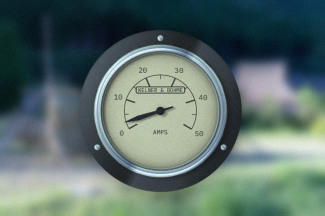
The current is 2.5 A
